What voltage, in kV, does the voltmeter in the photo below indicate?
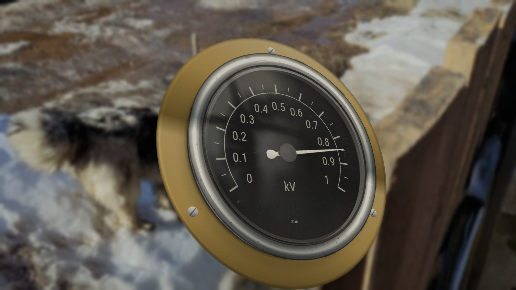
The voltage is 0.85 kV
